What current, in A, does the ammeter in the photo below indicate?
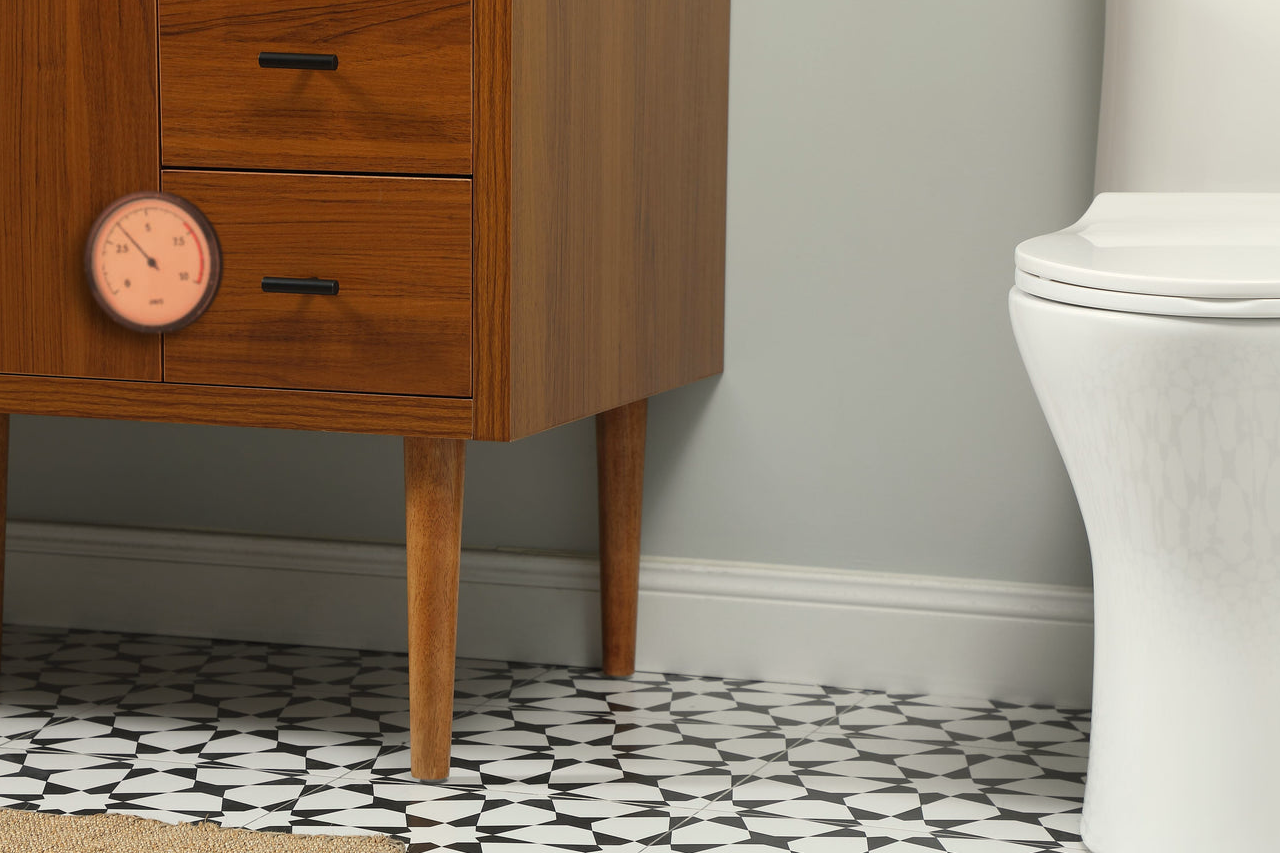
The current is 3.5 A
